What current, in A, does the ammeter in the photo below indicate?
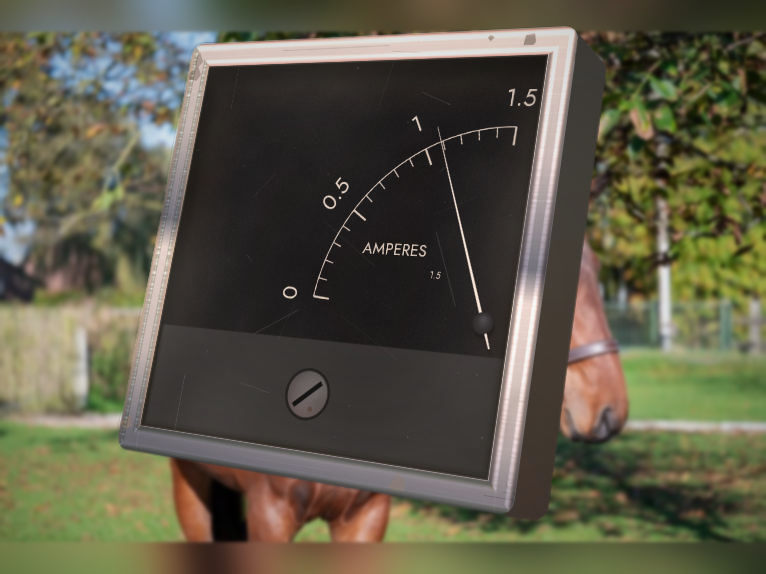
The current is 1.1 A
